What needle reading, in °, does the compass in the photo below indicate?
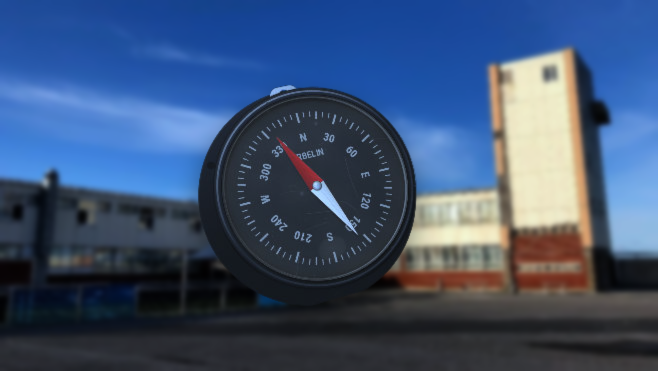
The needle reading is 335 °
